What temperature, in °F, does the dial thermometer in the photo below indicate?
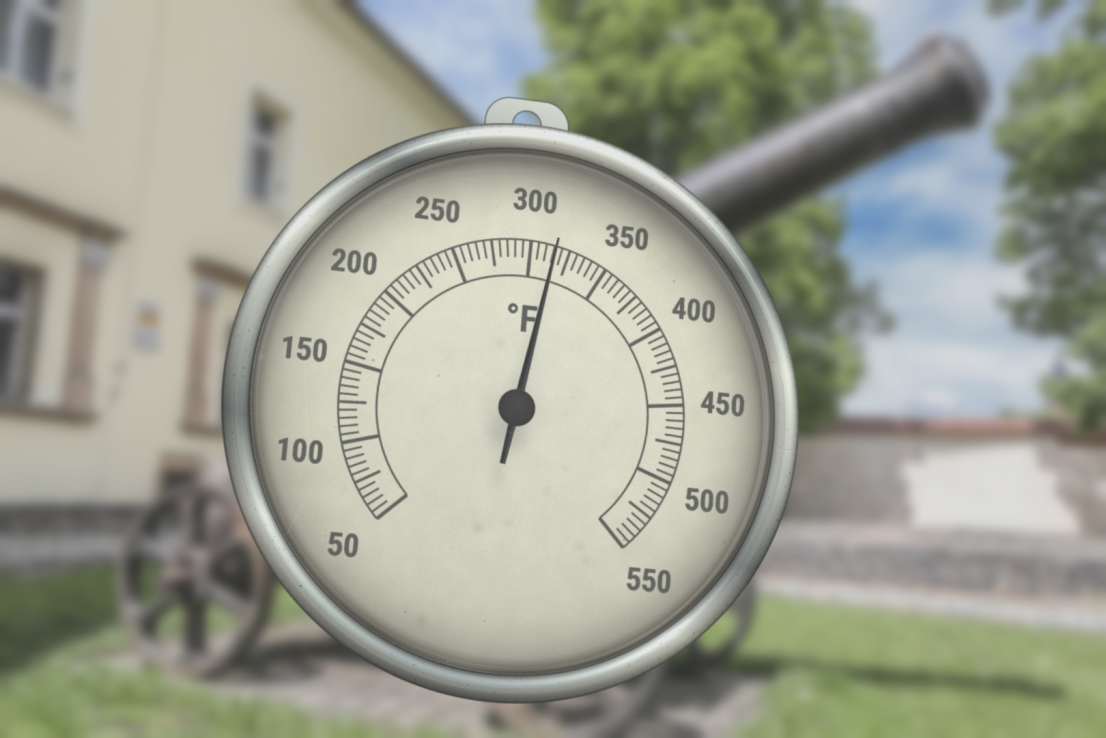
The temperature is 315 °F
